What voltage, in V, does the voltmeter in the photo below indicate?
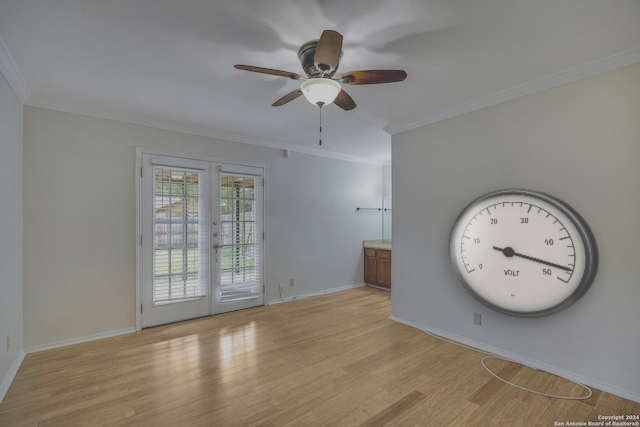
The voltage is 47 V
